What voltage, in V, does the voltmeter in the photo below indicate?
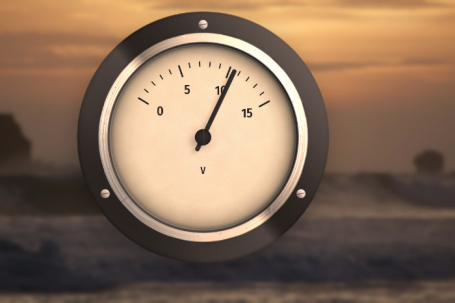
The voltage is 10.5 V
